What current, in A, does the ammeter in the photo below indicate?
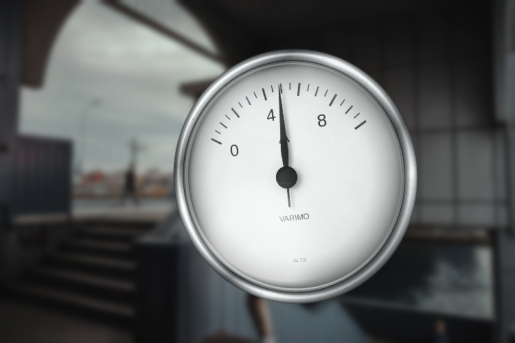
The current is 5 A
